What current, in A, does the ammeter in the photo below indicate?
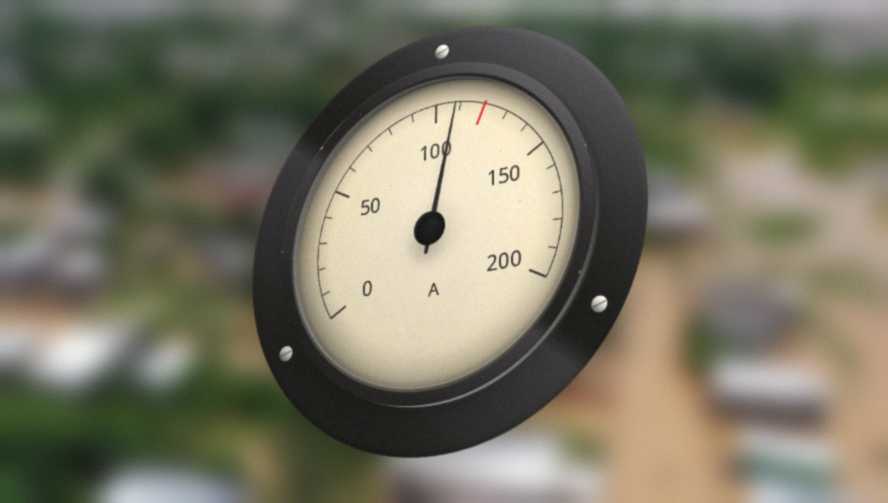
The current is 110 A
